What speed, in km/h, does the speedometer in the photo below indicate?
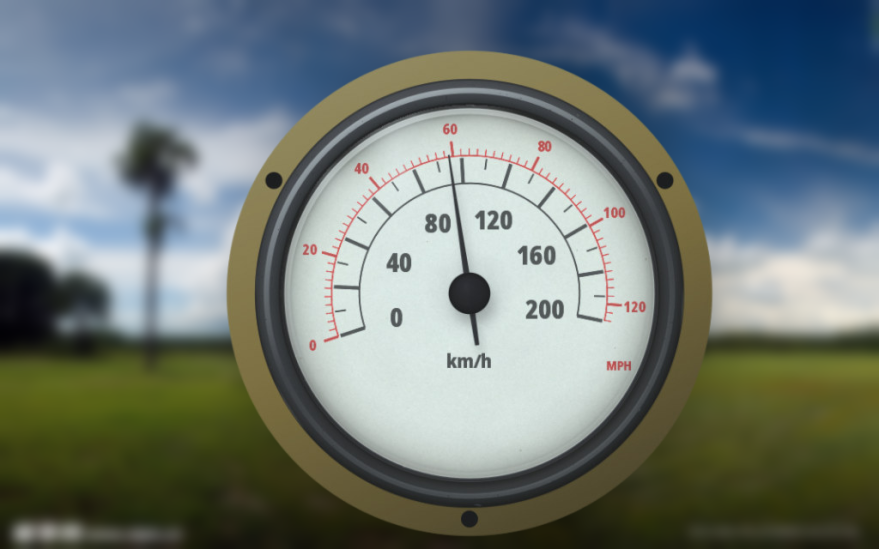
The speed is 95 km/h
